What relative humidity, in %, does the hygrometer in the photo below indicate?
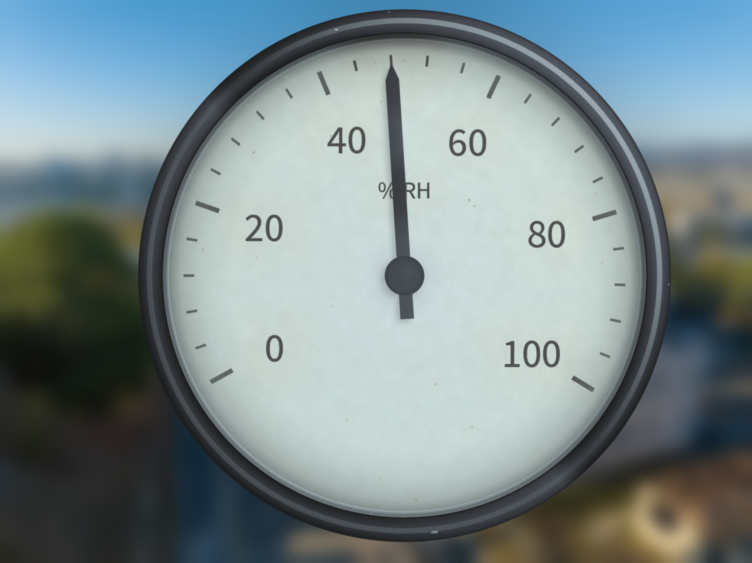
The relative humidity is 48 %
